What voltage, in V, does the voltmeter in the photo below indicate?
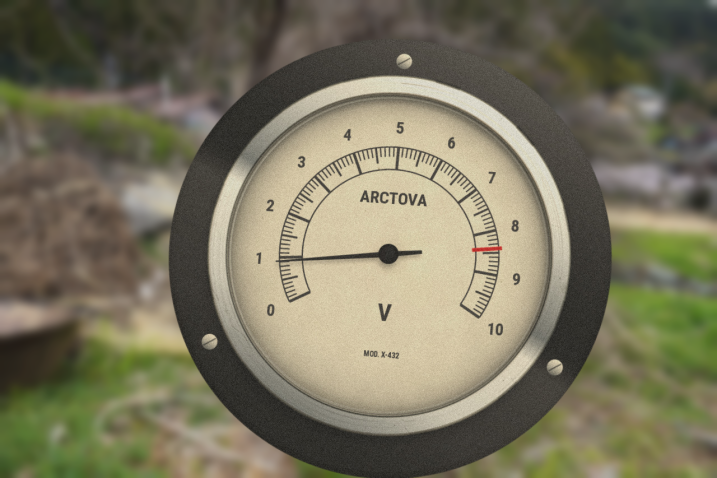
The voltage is 0.9 V
